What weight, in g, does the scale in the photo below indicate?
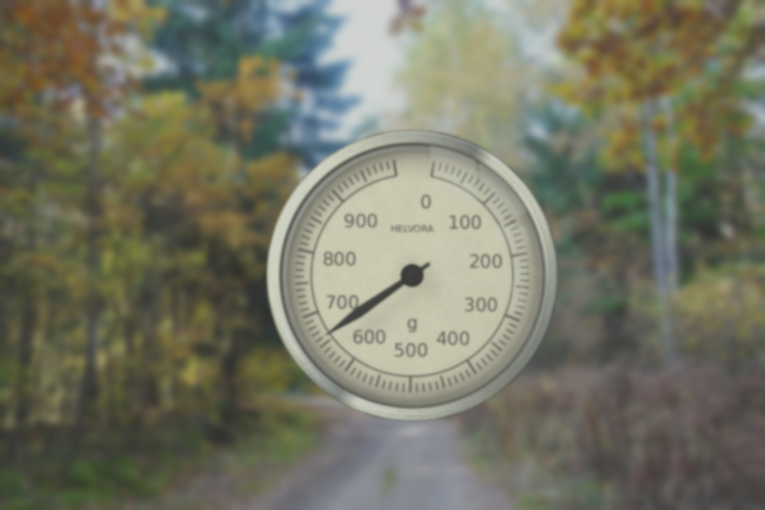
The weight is 660 g
